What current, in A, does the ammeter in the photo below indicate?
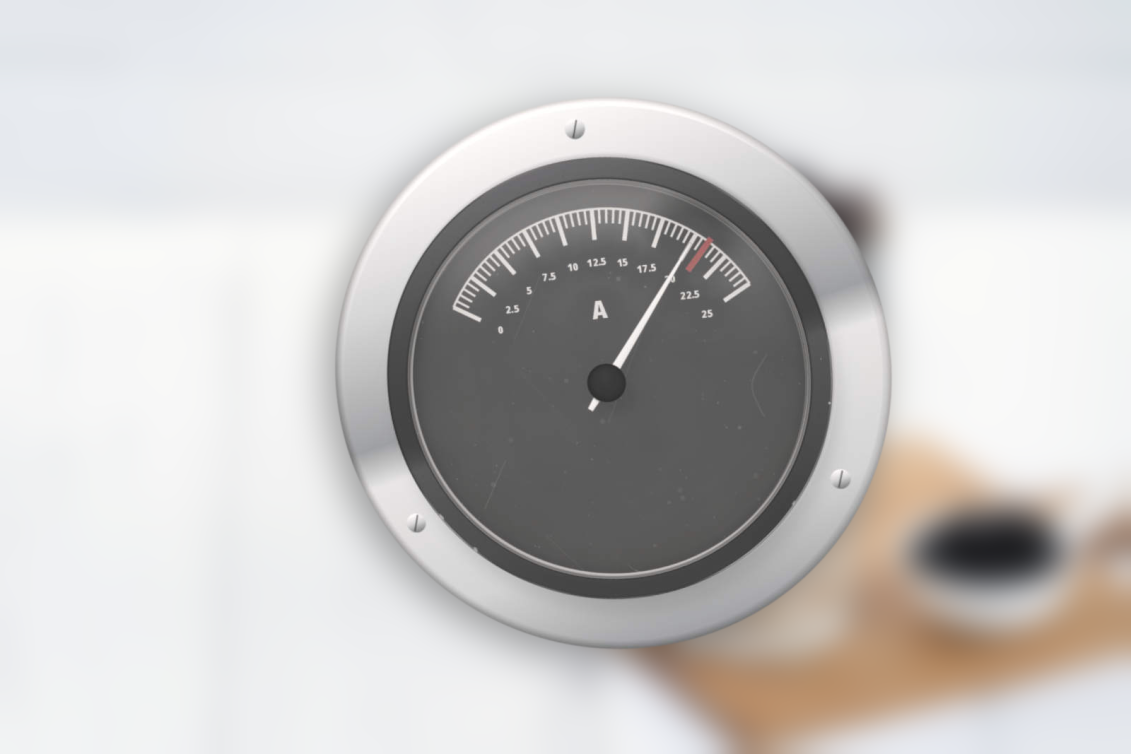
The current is 20 A
